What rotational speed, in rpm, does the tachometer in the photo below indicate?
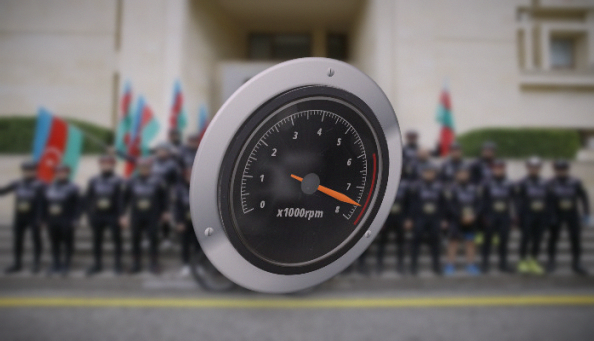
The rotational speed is 7500 rpm
